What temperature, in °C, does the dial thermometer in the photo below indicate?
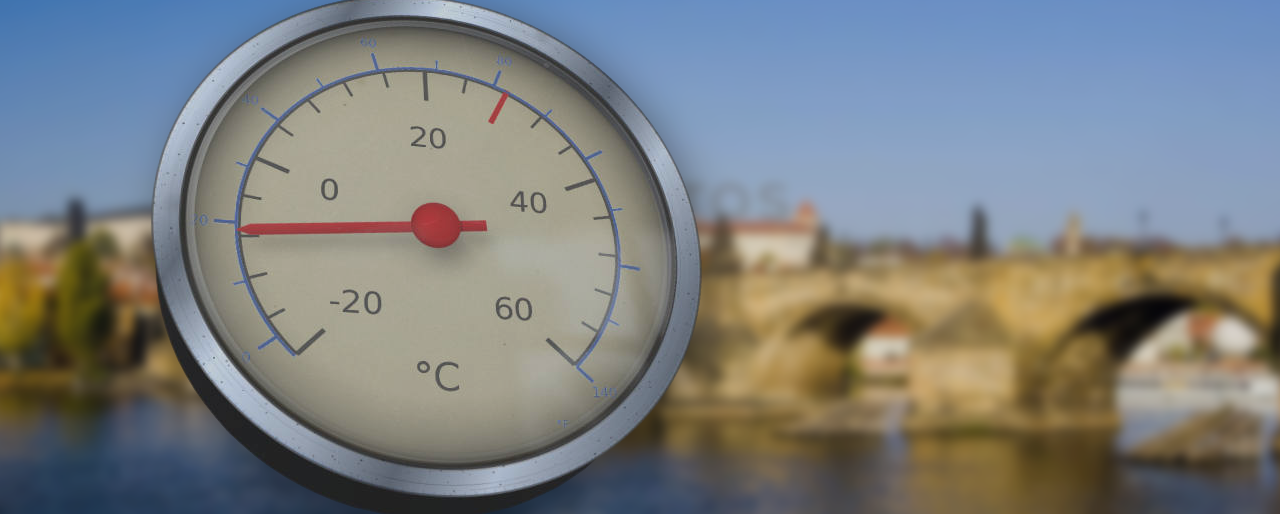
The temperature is -8 °C
